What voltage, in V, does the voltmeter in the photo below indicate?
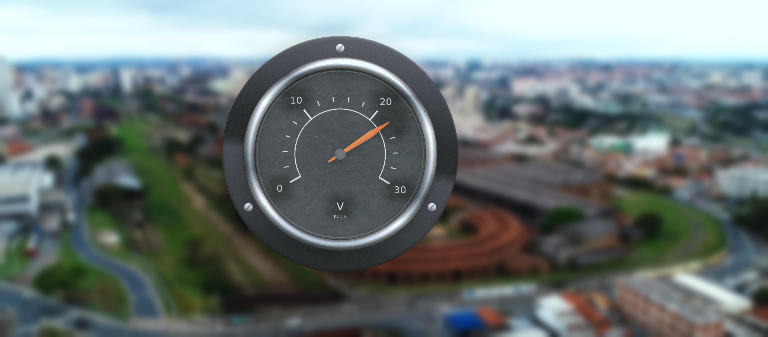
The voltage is 22 V
